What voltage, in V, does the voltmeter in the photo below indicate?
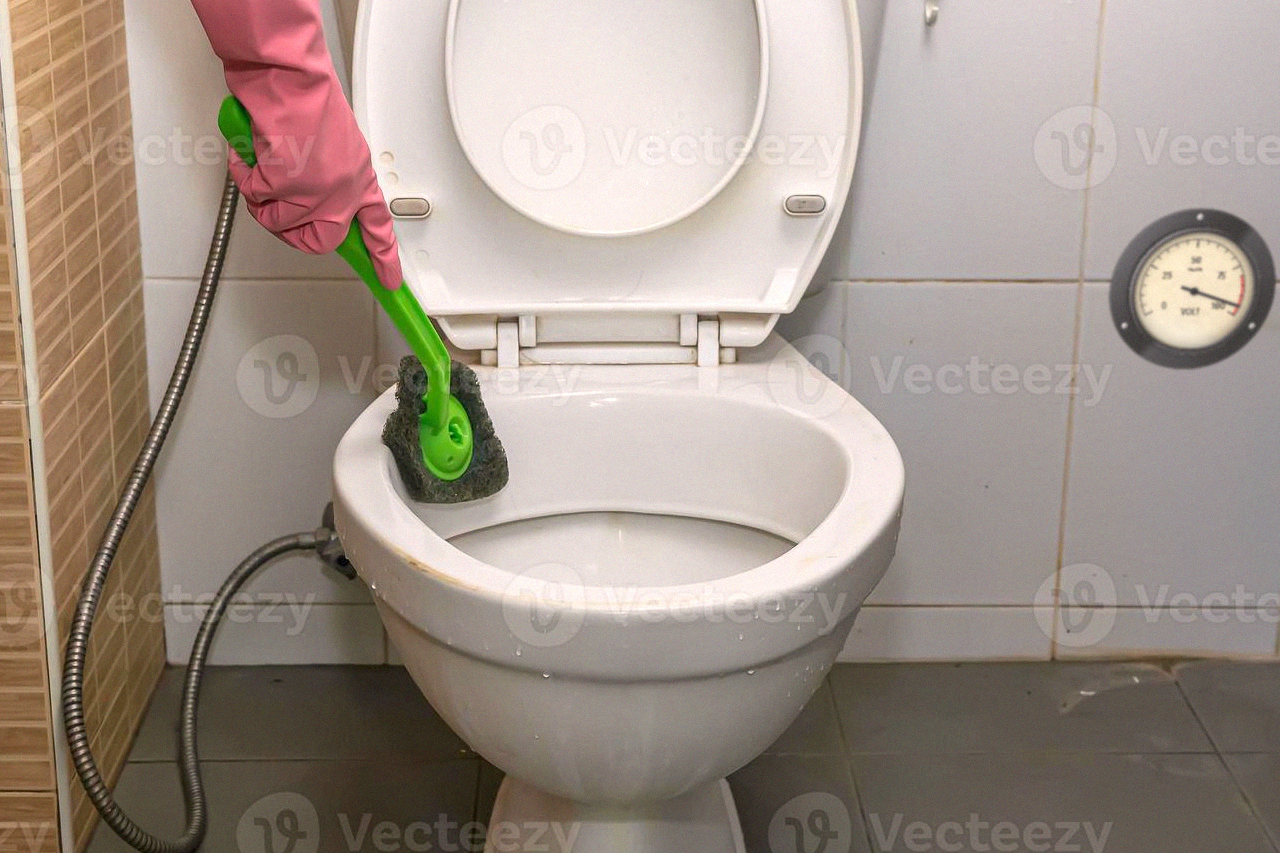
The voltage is 95 V
